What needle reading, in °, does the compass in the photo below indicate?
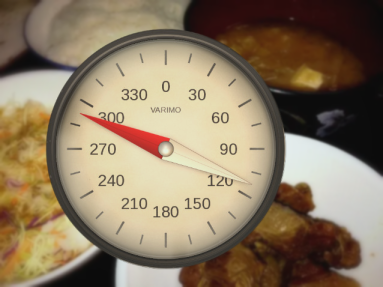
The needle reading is 292.5 °
